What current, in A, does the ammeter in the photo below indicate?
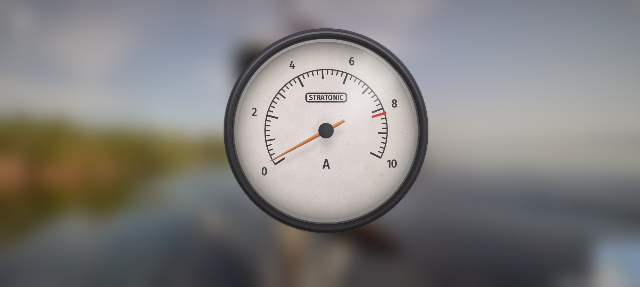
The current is 0.2 A
